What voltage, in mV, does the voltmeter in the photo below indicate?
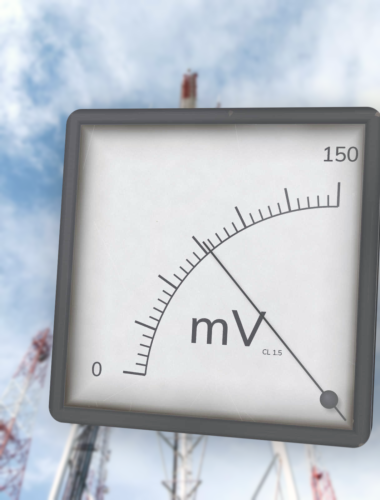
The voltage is 77.5 mV
